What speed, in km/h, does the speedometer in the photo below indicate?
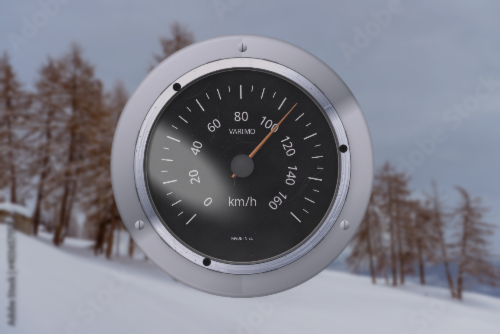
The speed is 105 km/h
